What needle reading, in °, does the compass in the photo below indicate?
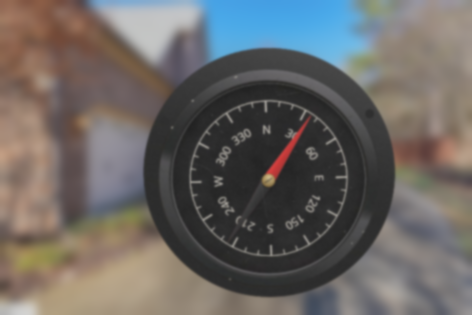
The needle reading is 35 °
